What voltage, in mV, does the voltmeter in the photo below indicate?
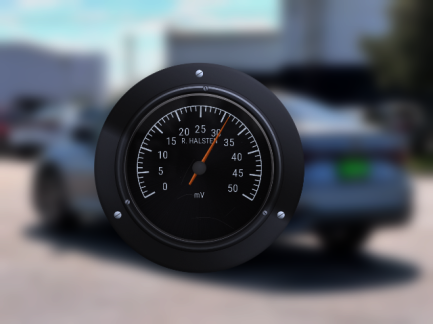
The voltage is 31 mV
